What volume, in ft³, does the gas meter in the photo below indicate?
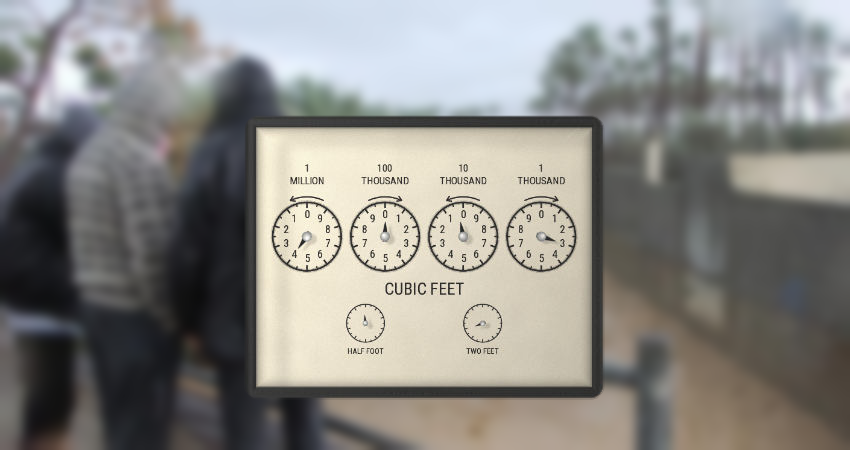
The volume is 400300 ft³
